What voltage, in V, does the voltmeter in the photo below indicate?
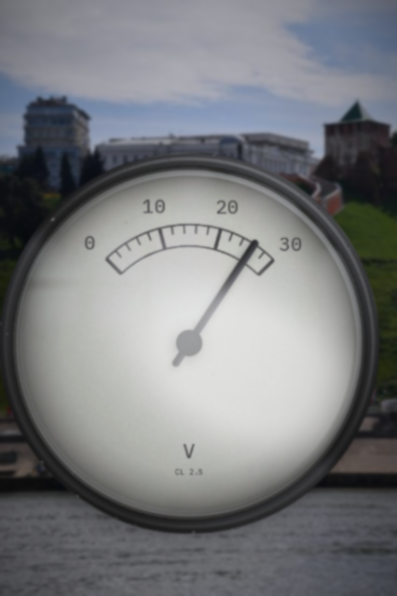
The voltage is 26 V
